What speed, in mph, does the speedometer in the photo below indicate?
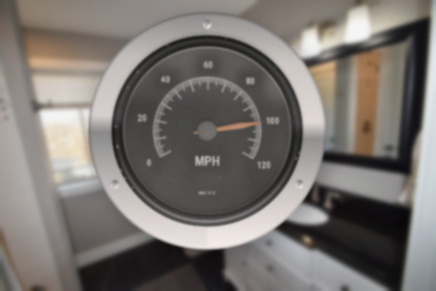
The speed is 100 mph
